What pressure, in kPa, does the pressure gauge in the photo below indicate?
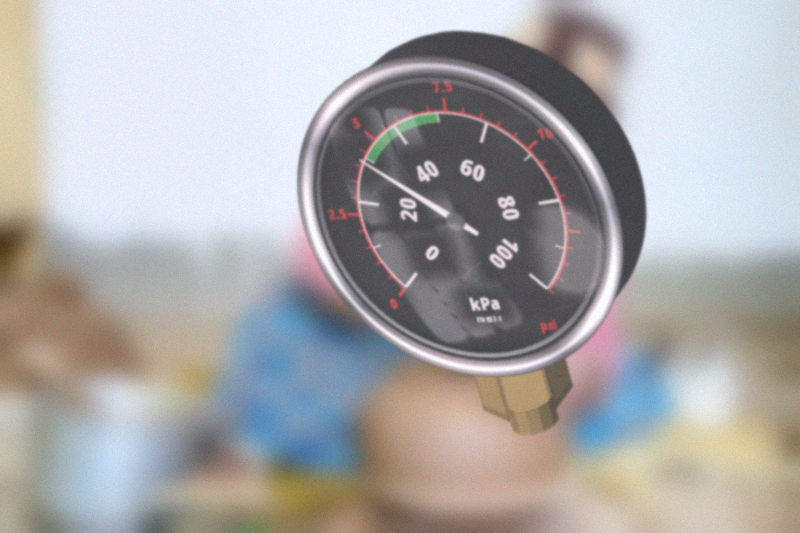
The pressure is 30 kPa
